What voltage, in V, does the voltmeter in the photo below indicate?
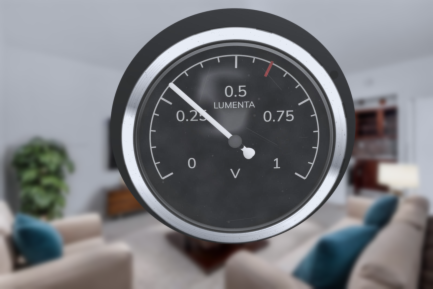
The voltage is 0.3 V
